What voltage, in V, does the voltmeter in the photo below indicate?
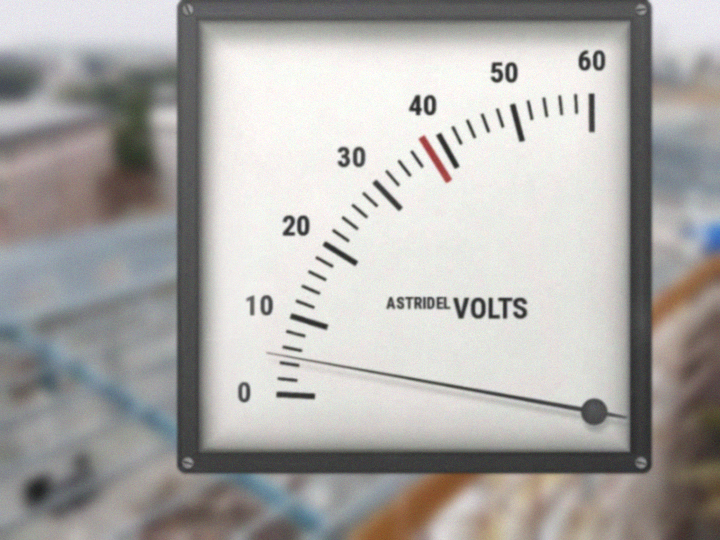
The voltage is 5 V
